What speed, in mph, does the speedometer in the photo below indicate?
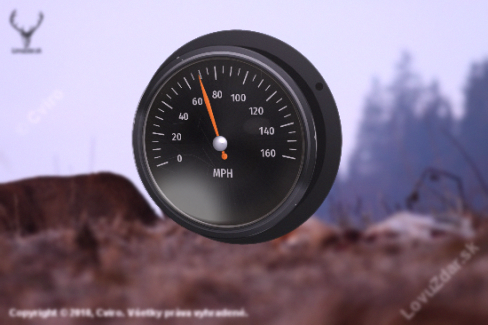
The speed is 70 mph
